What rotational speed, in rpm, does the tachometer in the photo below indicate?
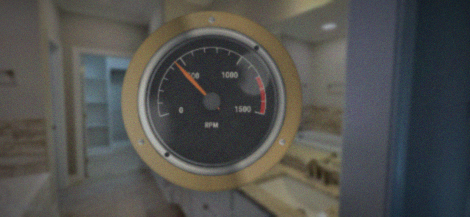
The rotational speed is 450 rpm
